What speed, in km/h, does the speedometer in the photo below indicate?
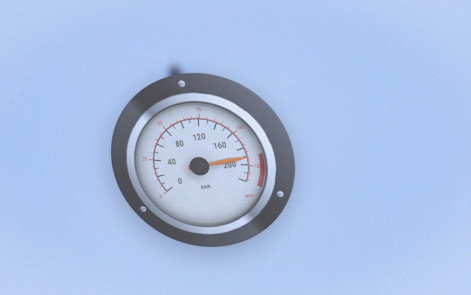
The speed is 190 km/h
